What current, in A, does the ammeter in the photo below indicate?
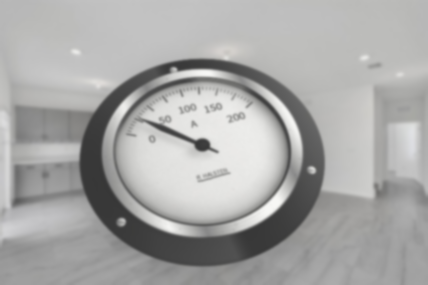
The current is 25 A
